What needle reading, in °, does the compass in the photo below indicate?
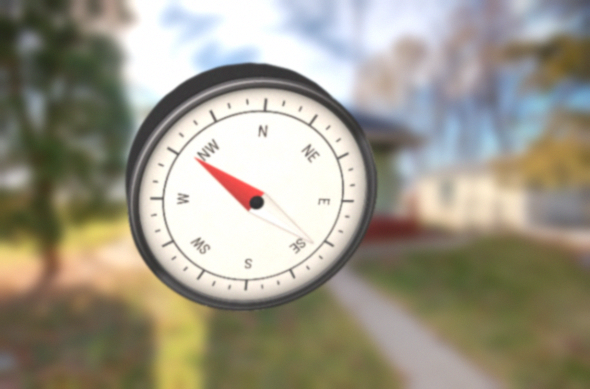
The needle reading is 305 °
